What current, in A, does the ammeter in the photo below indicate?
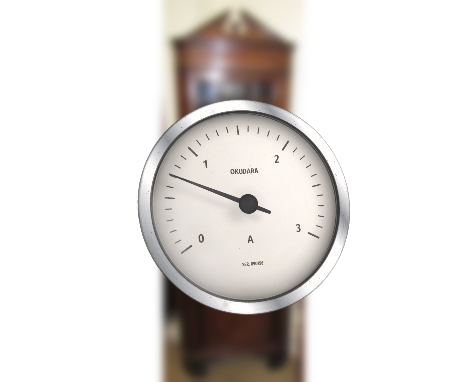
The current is 0.7 A
